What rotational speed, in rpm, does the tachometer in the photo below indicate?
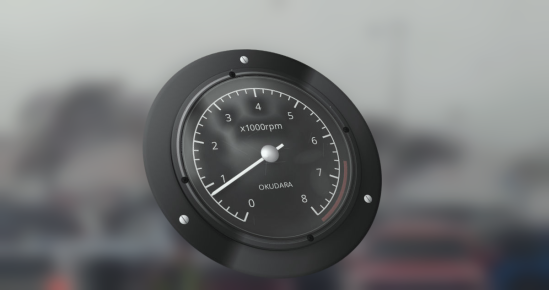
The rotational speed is 800 rpm
